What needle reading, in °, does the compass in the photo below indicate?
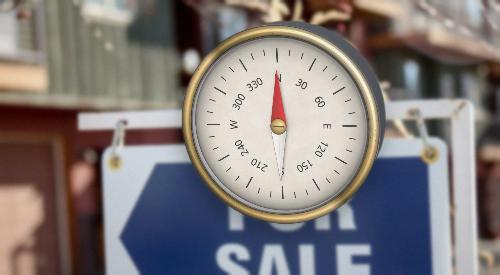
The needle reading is 0 °
